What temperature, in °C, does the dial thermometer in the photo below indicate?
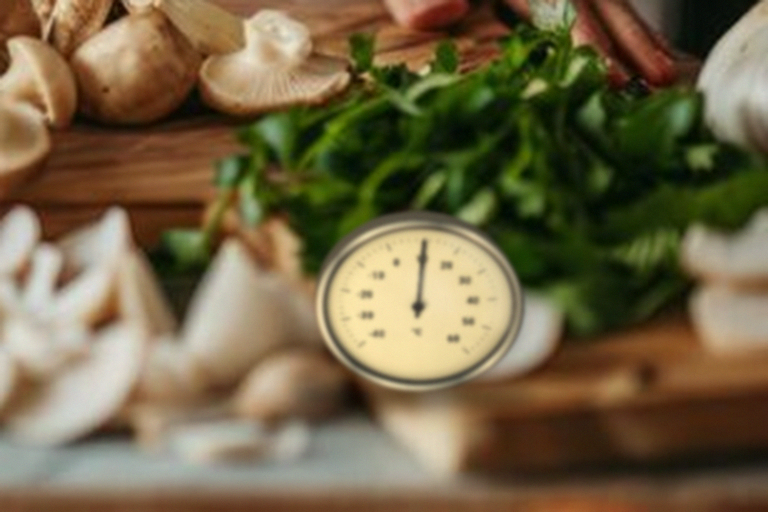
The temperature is 10 °C
